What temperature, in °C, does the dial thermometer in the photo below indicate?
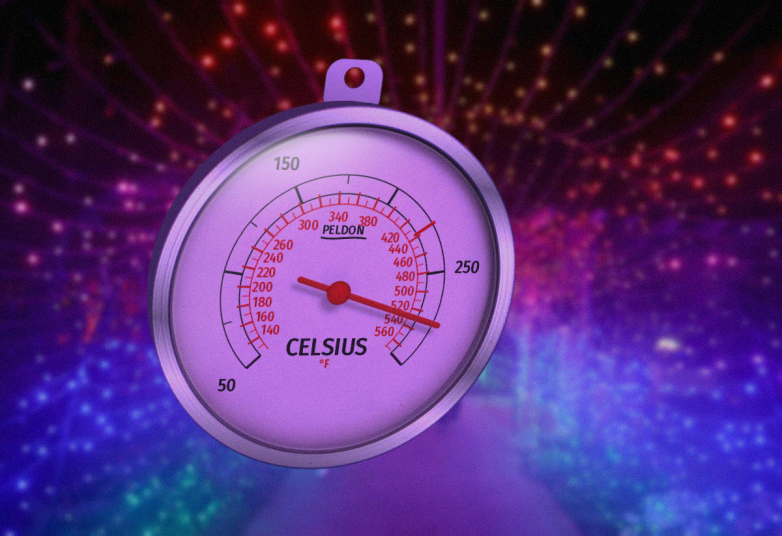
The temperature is 275 °C
